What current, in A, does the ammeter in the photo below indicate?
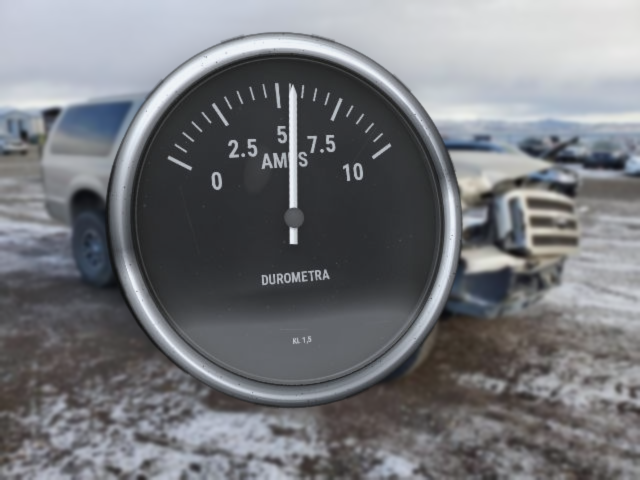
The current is 5.5 A
